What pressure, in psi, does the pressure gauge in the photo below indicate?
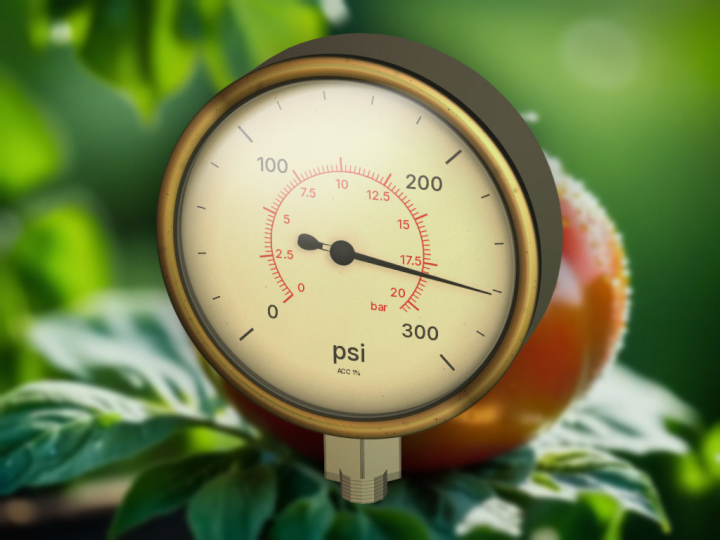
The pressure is 260 psi
